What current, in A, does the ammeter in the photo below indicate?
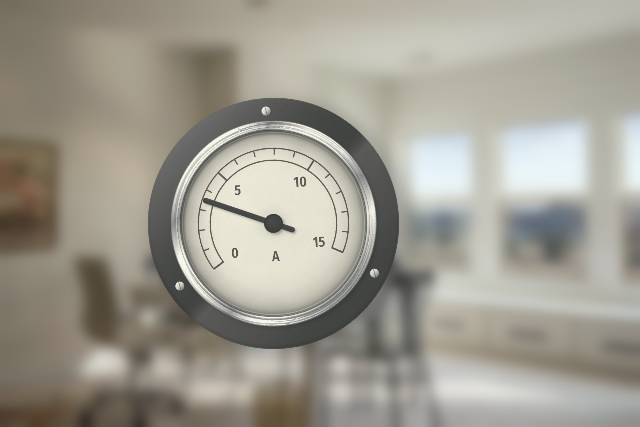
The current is 3.5 A
